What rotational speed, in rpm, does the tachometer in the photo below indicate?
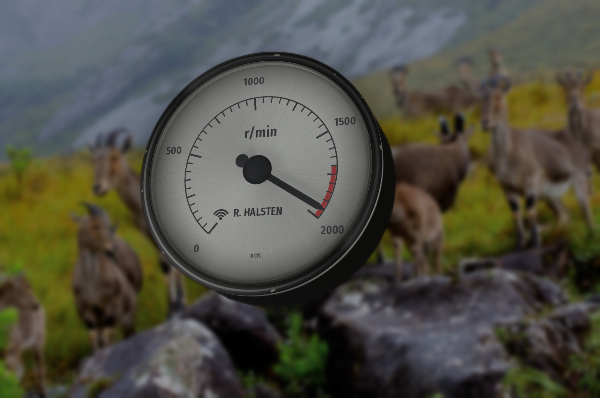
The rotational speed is 1950 rpm
